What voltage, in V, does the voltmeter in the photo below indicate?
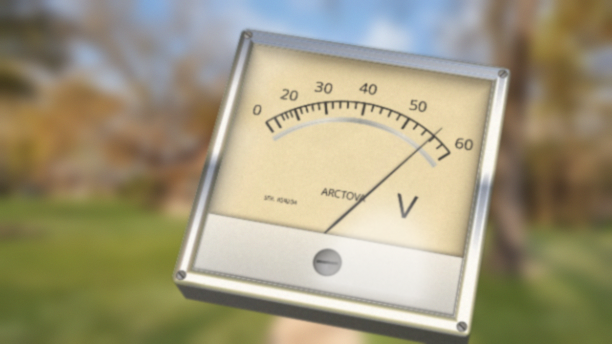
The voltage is 56 V
